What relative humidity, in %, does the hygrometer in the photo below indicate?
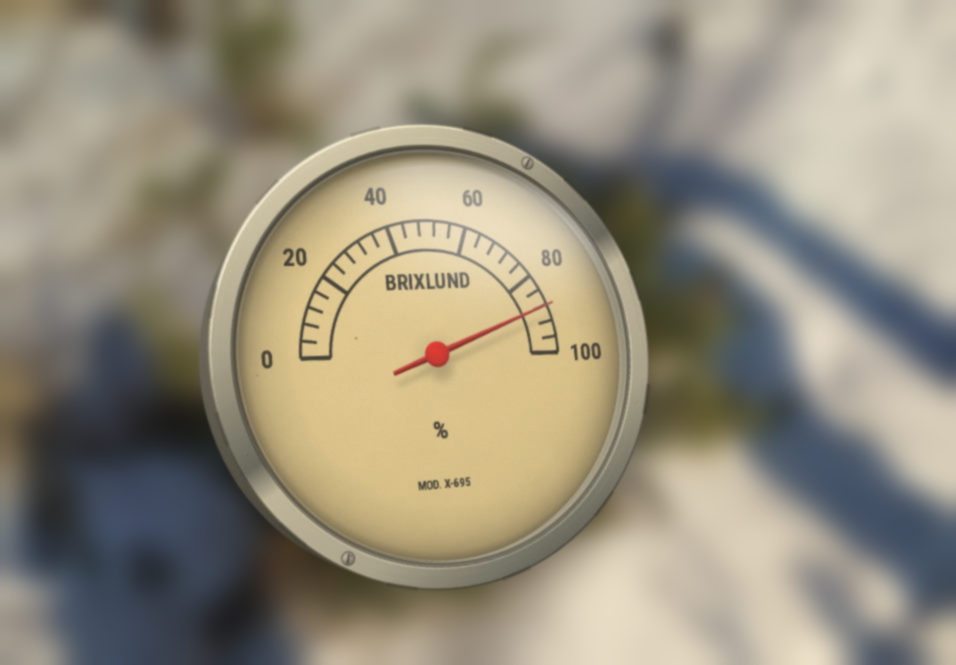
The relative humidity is 88 %
